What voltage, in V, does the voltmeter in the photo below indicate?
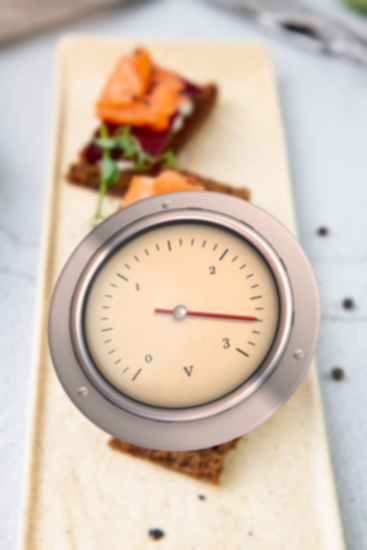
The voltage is 2.7 V
